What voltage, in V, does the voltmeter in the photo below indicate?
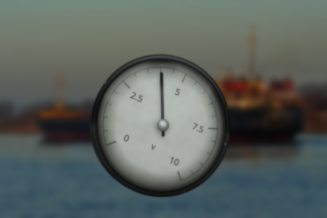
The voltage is 4 V
